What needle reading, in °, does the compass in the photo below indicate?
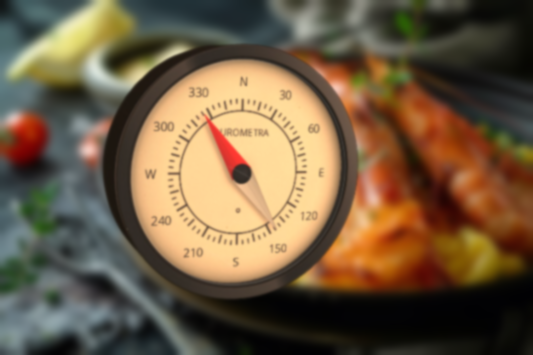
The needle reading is 325 °
